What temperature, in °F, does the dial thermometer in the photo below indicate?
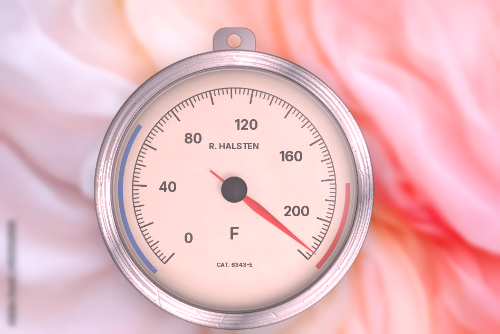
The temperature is 216 °F
